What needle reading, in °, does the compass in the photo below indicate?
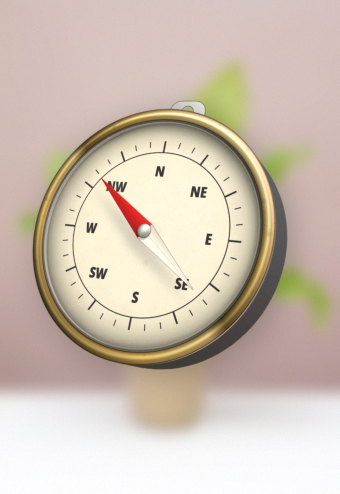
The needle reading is 310 °
